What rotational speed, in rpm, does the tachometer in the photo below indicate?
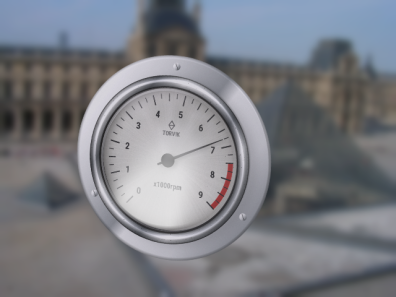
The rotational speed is 6750 rpm
